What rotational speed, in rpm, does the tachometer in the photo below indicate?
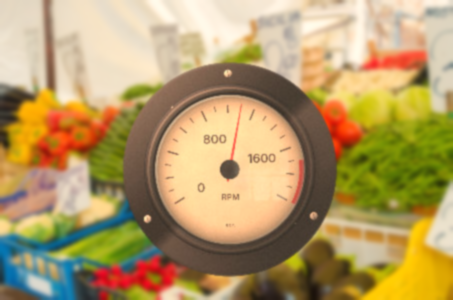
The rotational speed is 1100 rpm
